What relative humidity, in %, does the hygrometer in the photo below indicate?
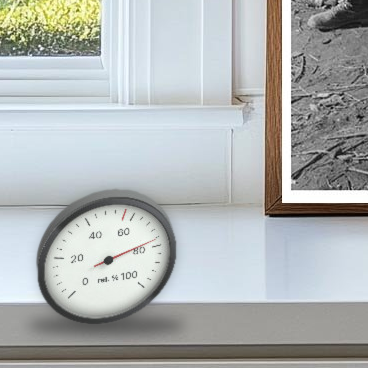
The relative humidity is 76 %
